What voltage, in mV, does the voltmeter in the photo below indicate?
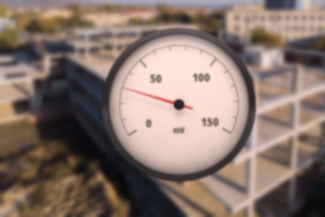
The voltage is 30 mV
